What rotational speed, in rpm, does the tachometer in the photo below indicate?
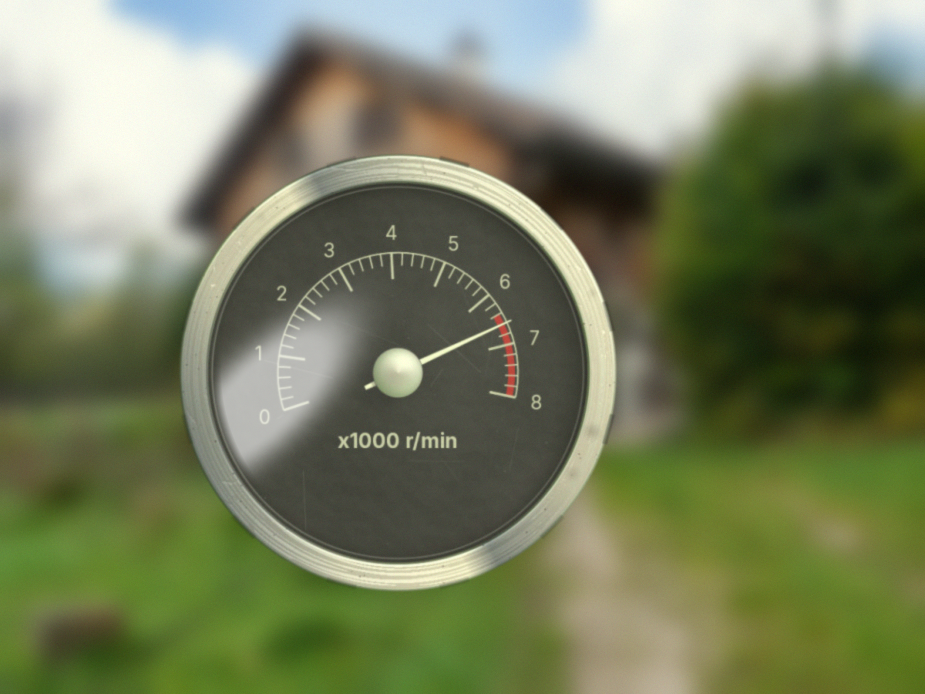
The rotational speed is 6600 rpm
